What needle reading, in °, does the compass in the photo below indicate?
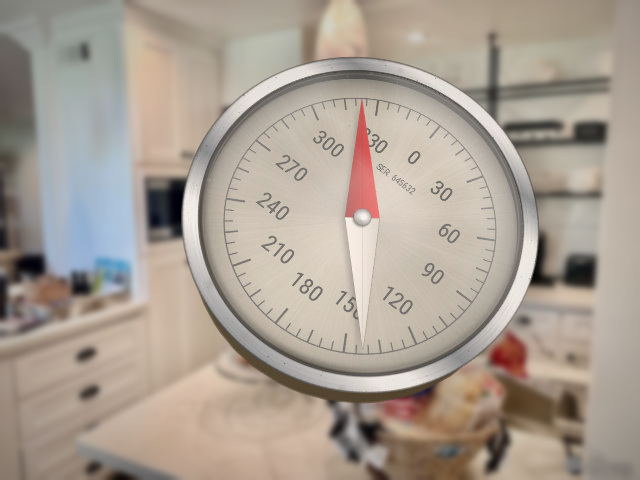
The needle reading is 322.5 °
